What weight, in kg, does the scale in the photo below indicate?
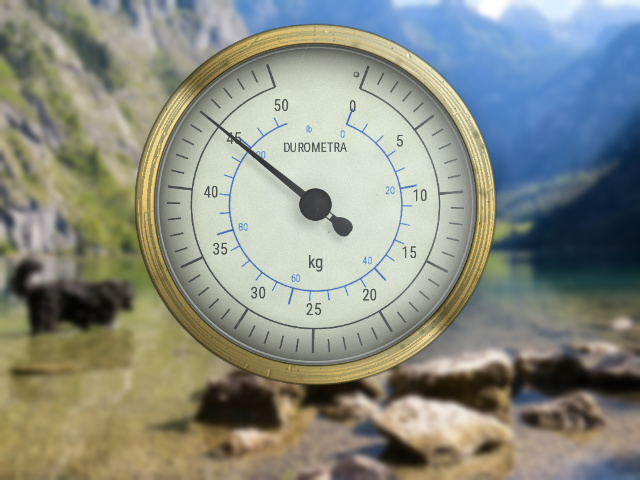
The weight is 45 kg
